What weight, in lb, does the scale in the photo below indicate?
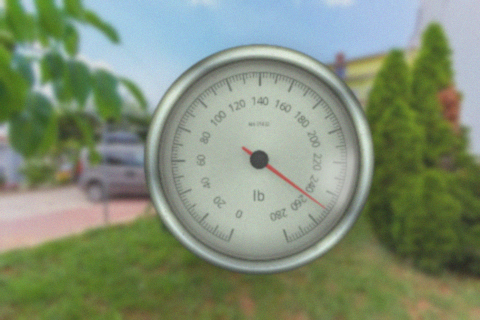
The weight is 250 lb
